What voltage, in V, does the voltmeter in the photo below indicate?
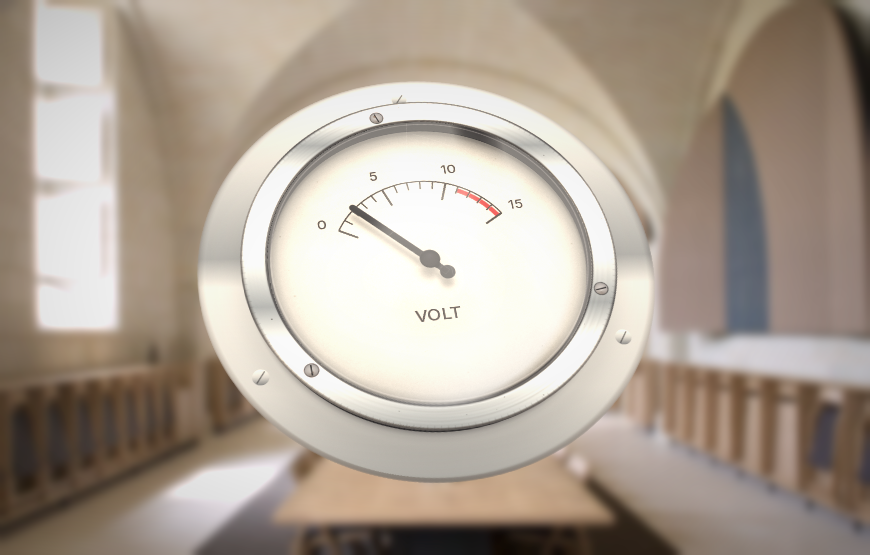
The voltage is 2 V
